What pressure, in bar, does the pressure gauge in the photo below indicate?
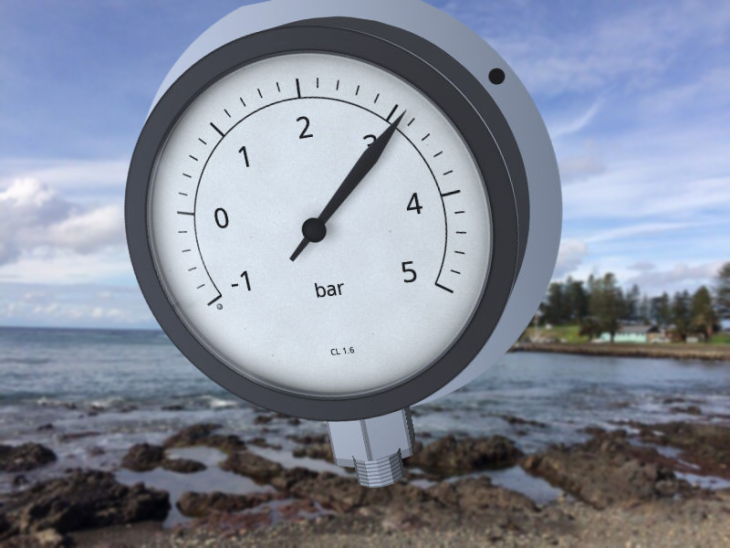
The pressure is 3.1 bar
